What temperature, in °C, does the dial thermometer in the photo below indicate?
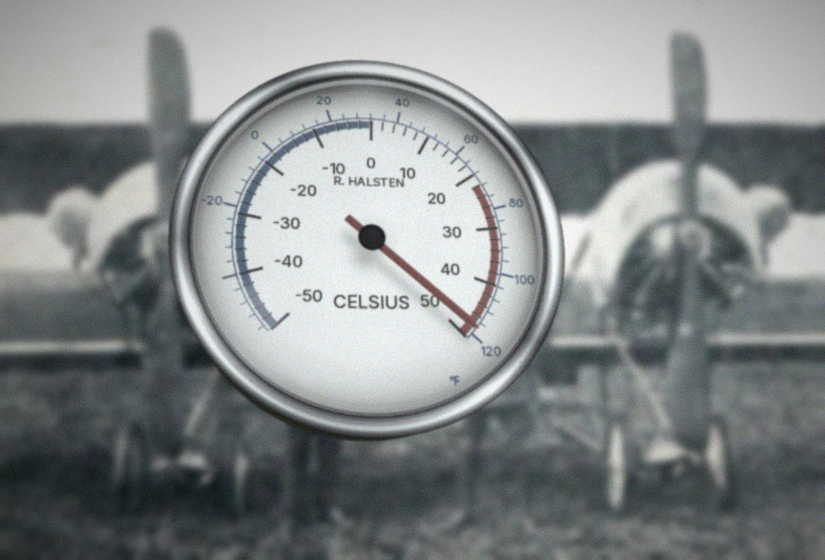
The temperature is 48 °C
